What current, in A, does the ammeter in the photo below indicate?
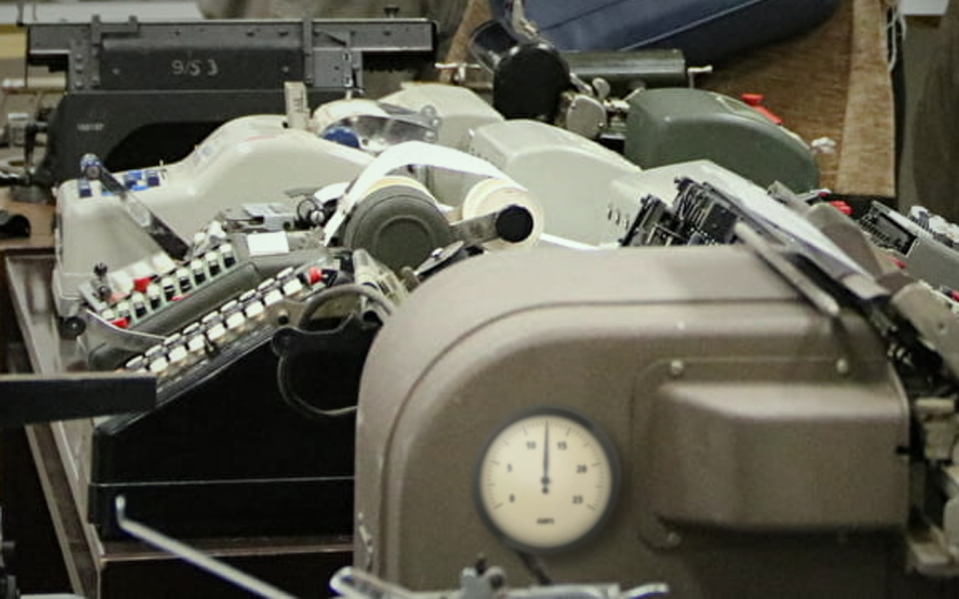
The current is 12.5 A
